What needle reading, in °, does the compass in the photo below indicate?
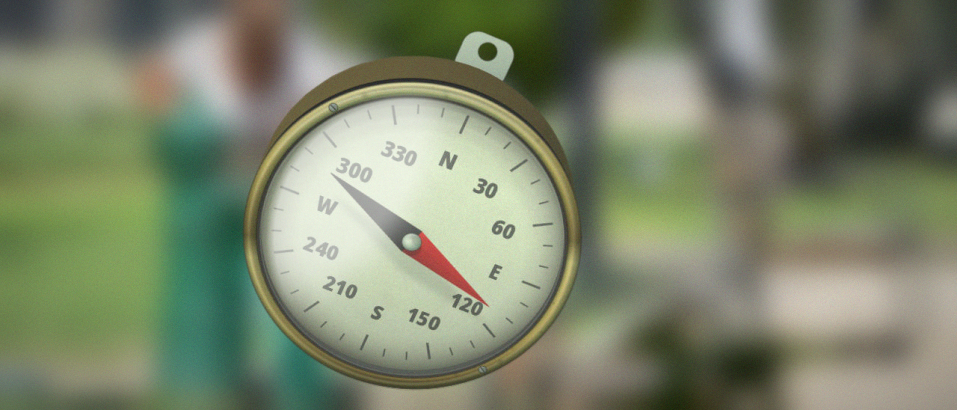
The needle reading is 110 °
